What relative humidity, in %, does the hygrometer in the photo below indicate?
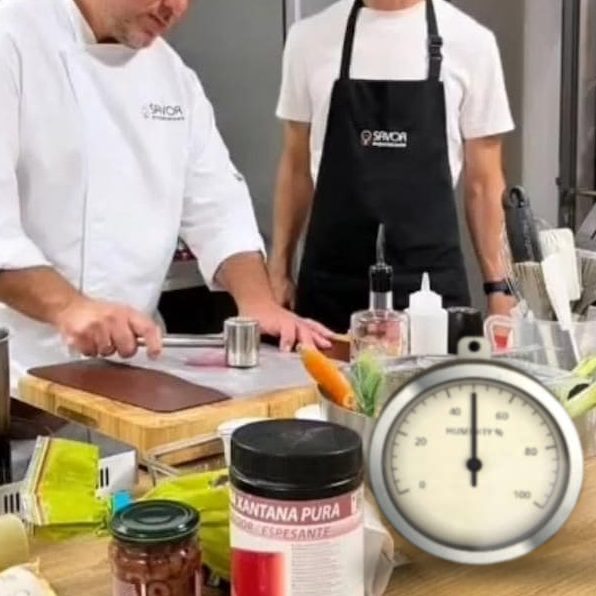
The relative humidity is 48 %
